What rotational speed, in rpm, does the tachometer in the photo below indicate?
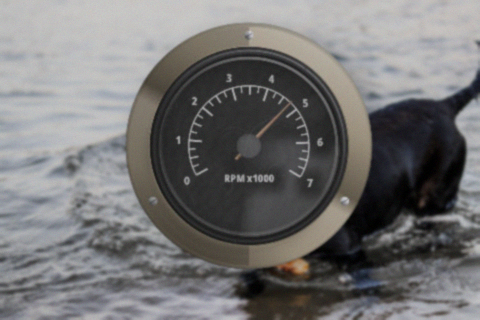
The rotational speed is 4750 rpm
